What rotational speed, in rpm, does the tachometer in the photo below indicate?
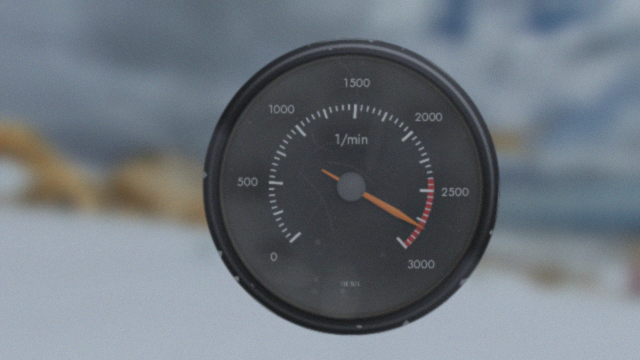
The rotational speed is 2800 rpm
